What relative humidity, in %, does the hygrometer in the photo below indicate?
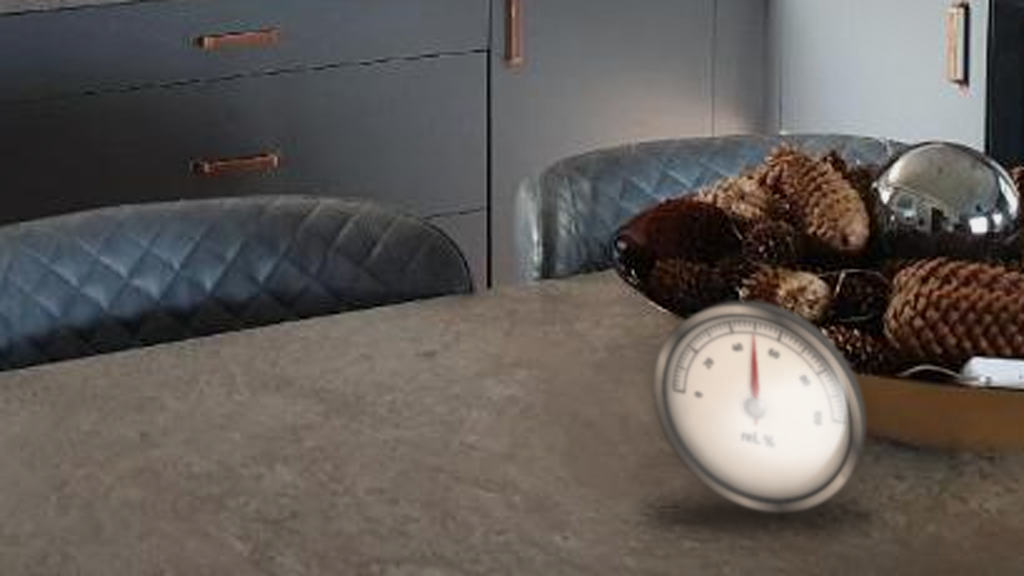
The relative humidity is 50 %
